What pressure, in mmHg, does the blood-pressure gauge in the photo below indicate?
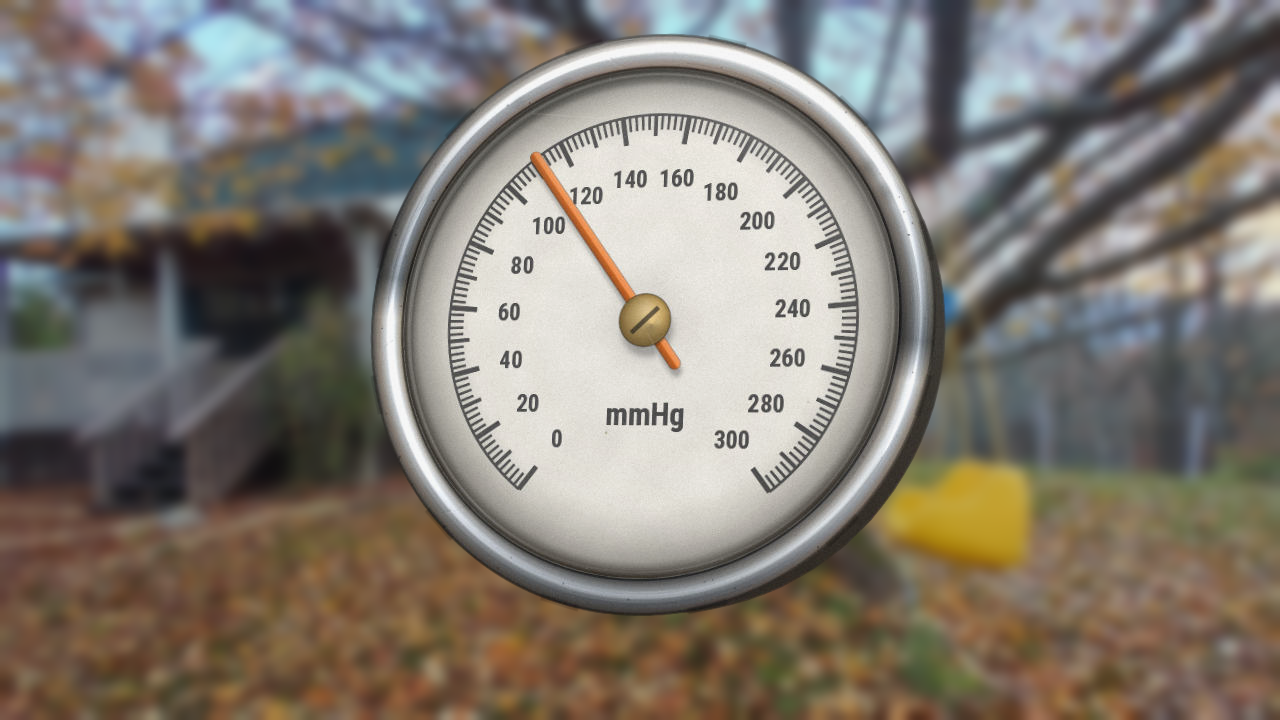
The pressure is 112 mmHg
